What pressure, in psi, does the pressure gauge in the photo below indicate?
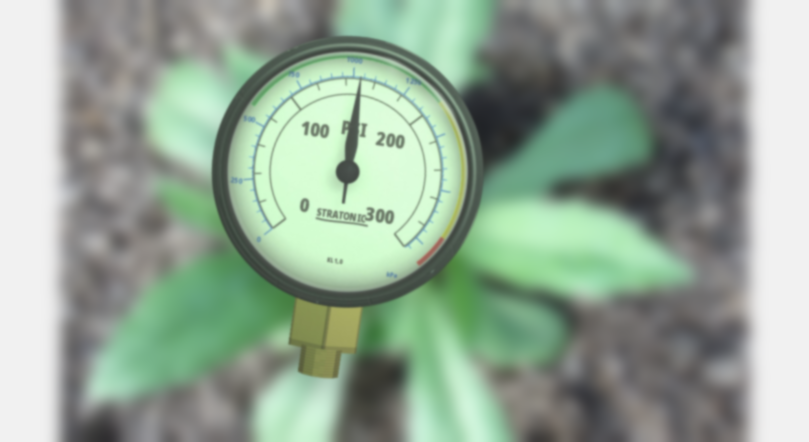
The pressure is 150 psi
